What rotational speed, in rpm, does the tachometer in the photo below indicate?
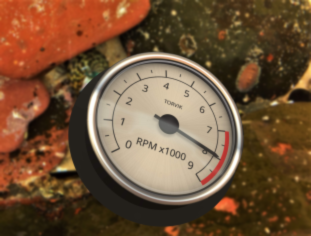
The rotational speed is 8000 rpm
